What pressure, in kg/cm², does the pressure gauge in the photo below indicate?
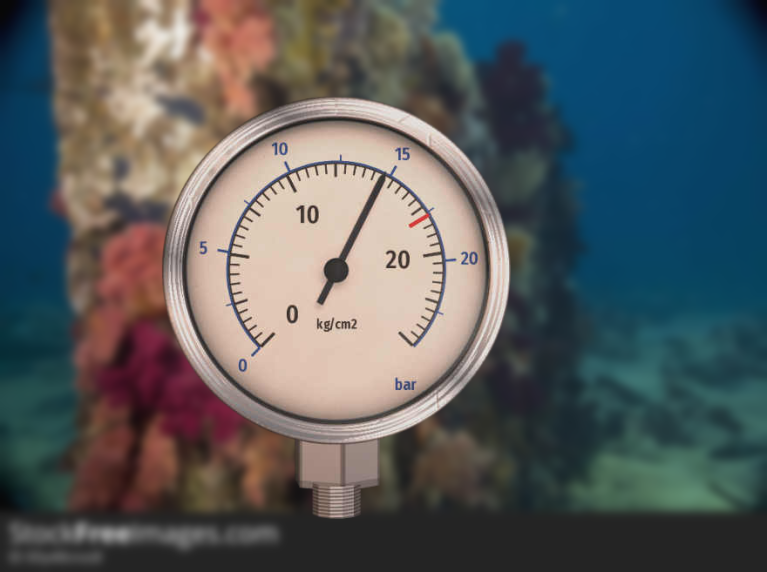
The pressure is 15 kg/cm²
